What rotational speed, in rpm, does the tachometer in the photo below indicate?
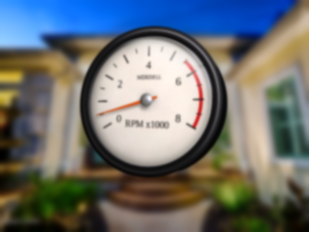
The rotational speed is 500 rpm
